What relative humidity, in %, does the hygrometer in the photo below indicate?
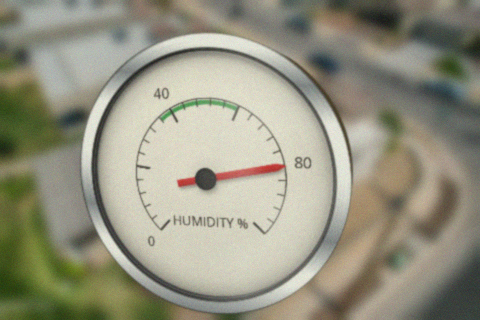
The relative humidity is 80 %
